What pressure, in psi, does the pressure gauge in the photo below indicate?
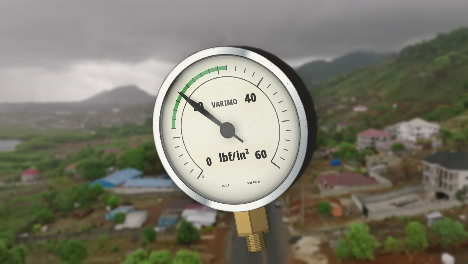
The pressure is 20 psi
